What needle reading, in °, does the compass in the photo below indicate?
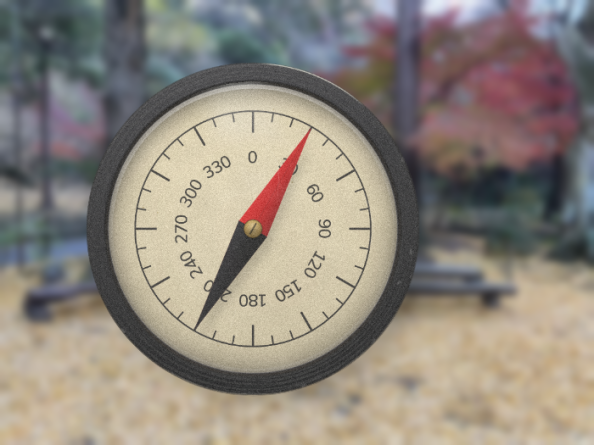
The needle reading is 30 °
